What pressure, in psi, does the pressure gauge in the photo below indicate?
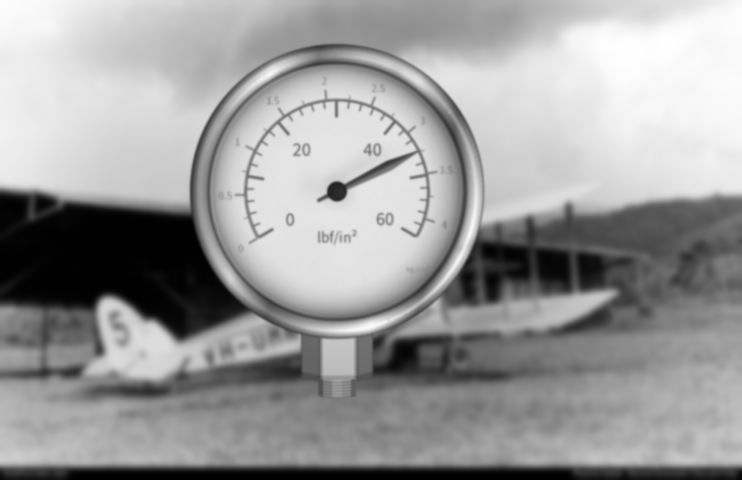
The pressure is 46 psi
